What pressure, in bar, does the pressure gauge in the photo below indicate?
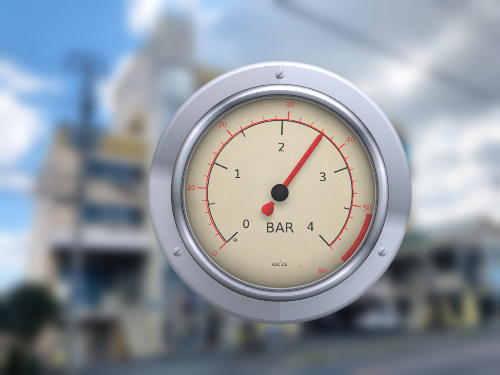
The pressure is 2.5 bar
